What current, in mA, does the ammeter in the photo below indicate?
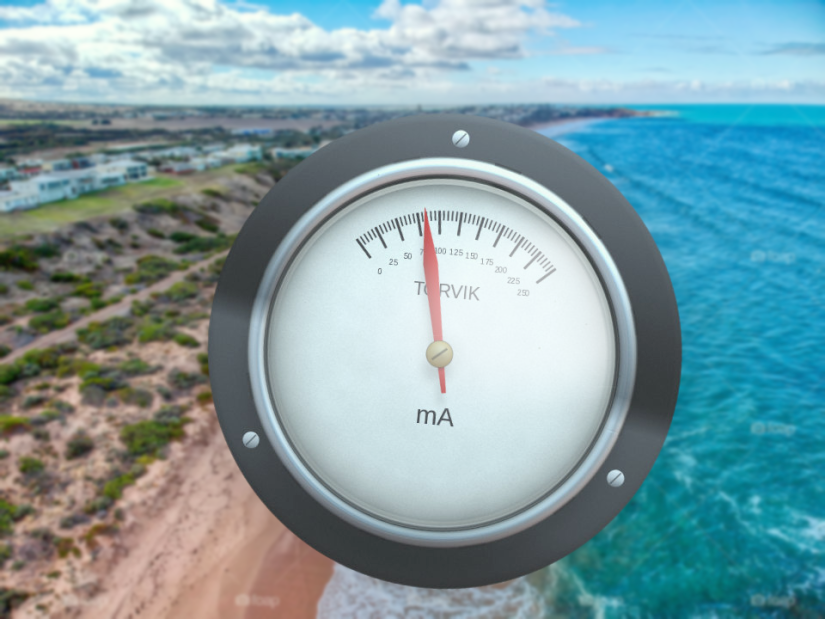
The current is 85 mA
